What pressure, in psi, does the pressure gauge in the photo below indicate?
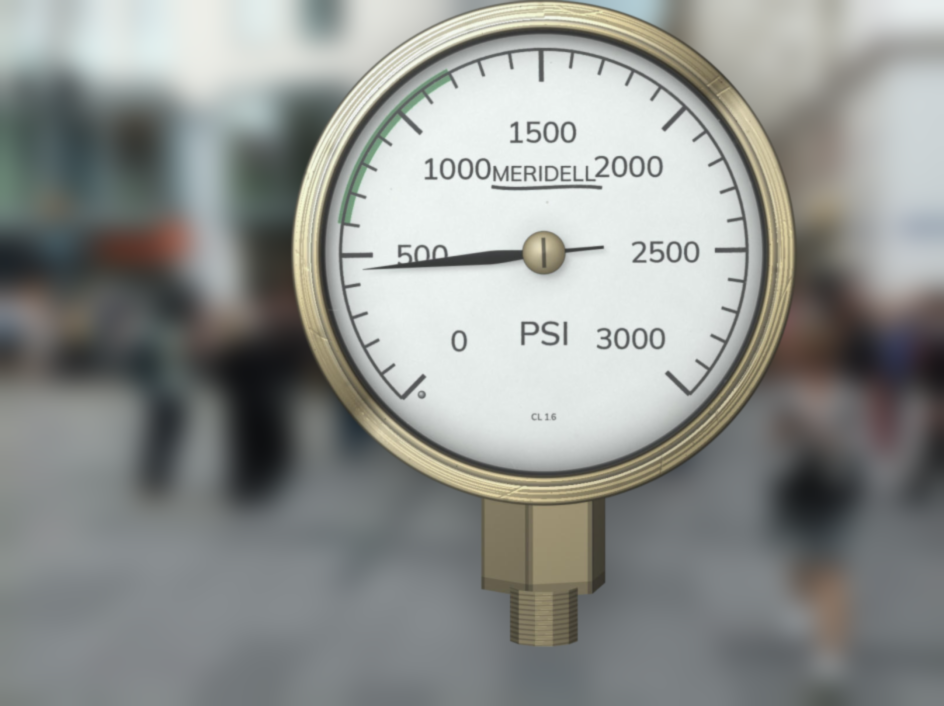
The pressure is 450 psi
